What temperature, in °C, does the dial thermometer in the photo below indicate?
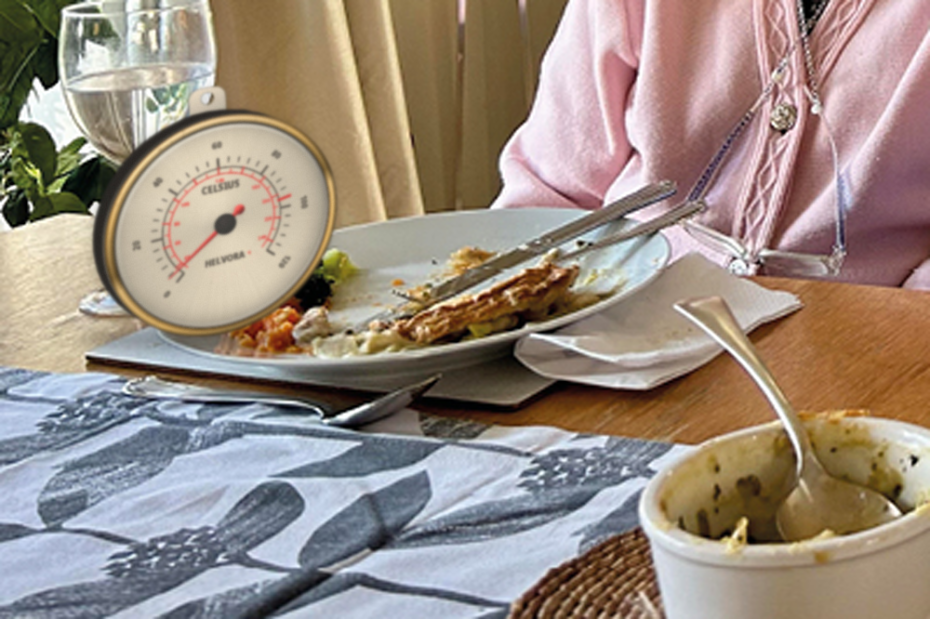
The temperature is 4 °C
